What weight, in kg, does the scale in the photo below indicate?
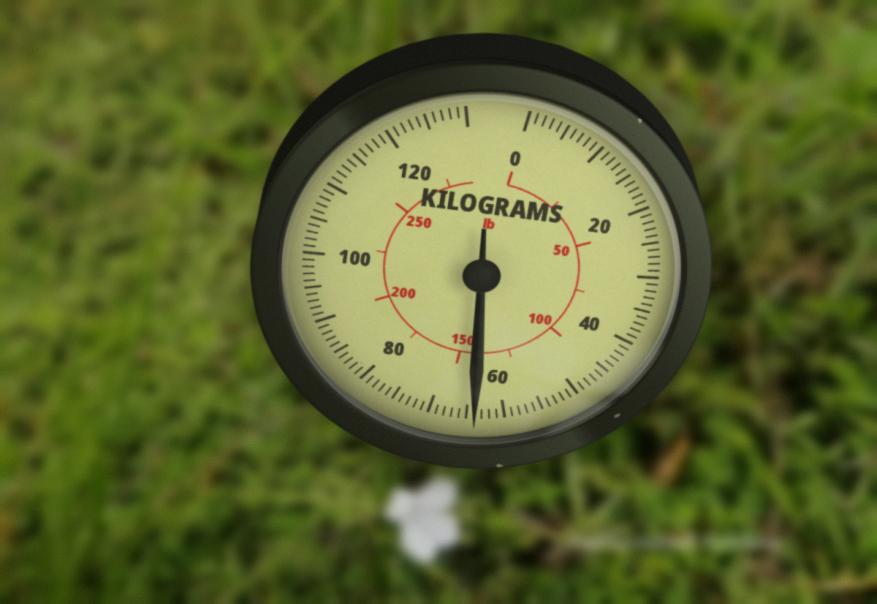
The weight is 64 kg
